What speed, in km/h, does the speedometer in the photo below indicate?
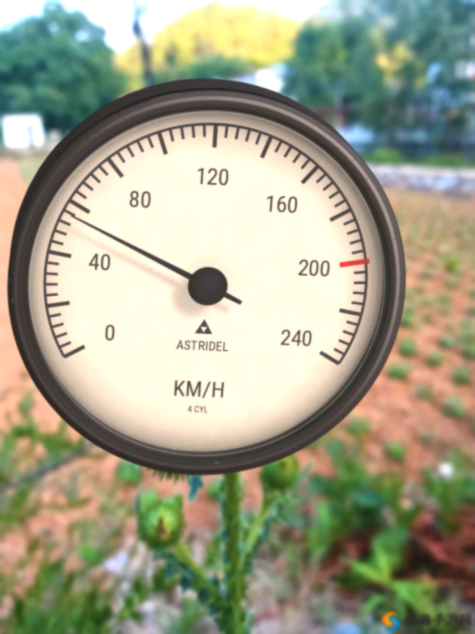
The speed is 56 km/h
